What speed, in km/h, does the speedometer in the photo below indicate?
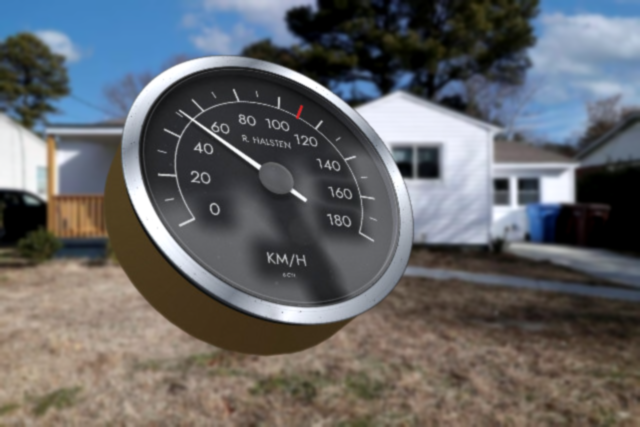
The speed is 50 km/h
